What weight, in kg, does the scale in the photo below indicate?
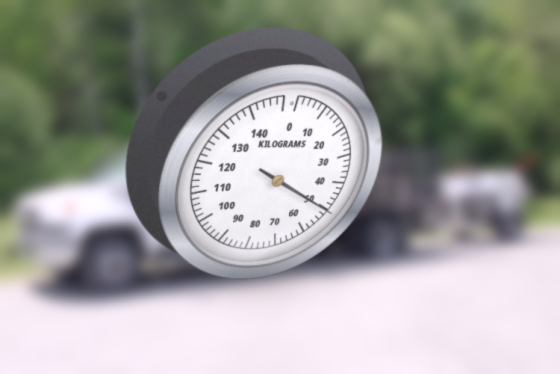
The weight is 50 kg
